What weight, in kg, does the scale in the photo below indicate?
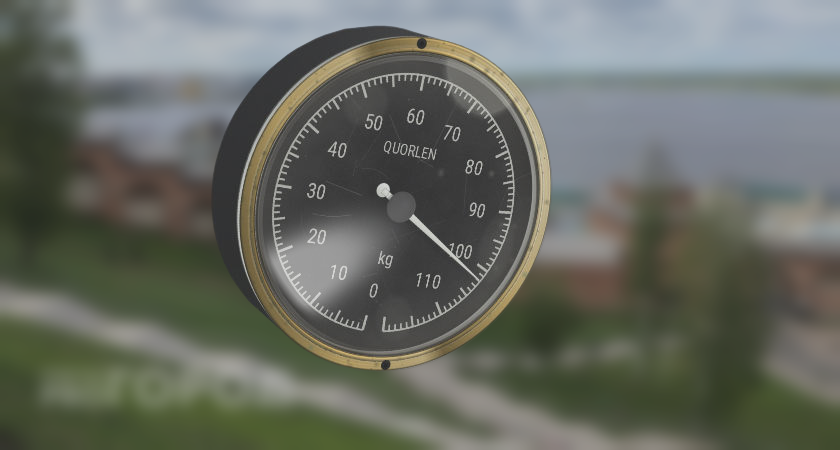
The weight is 102 kg
